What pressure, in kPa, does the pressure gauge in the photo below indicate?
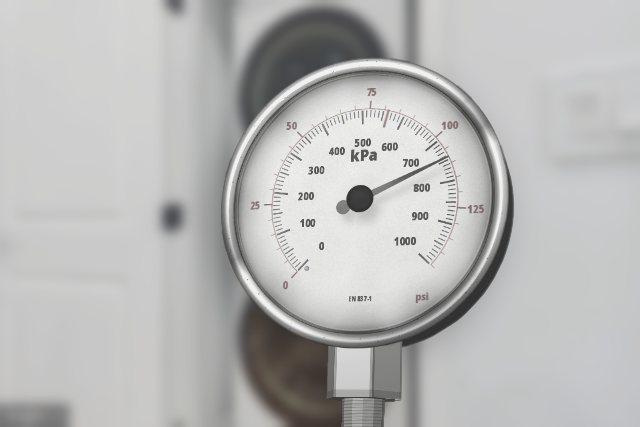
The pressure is 750 kPa
